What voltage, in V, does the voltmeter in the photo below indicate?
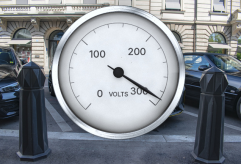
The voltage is 290 V
